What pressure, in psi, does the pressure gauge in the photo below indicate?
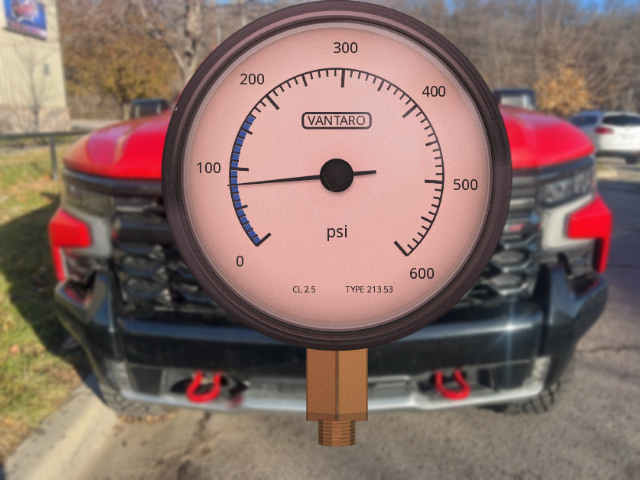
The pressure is 80 psi
